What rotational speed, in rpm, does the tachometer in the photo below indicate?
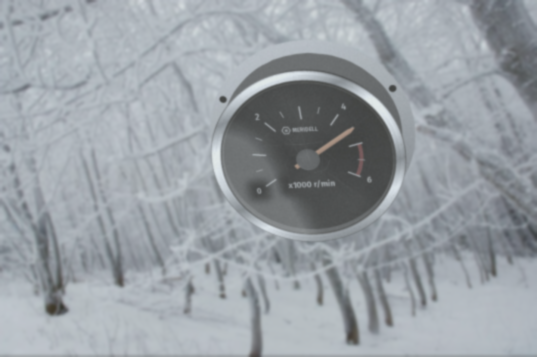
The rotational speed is 4500 rpm
